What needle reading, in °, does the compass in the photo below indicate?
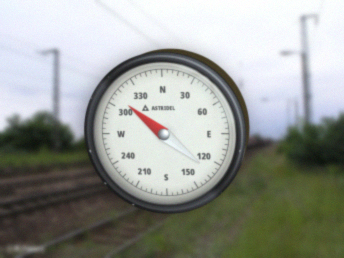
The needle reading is 310 °
